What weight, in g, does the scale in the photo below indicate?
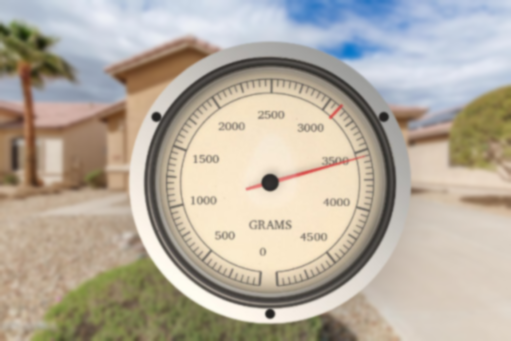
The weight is 3550 g
